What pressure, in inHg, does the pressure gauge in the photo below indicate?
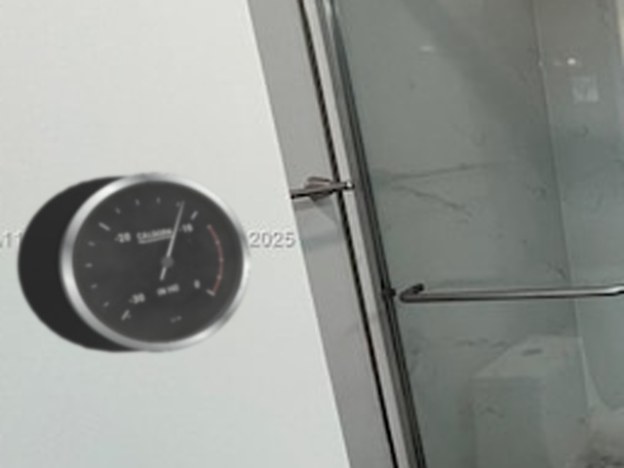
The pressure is -12 inHg
